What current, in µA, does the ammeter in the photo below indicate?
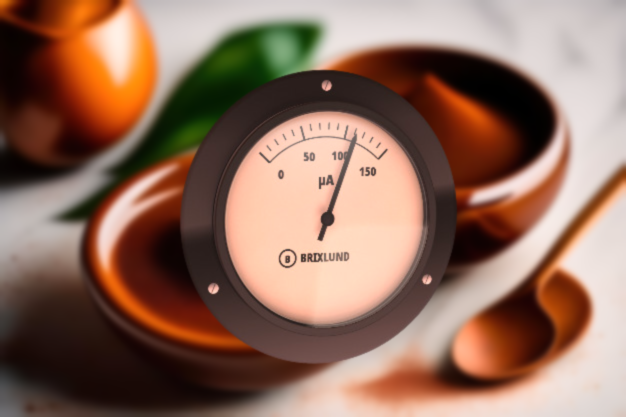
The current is 110 µA
